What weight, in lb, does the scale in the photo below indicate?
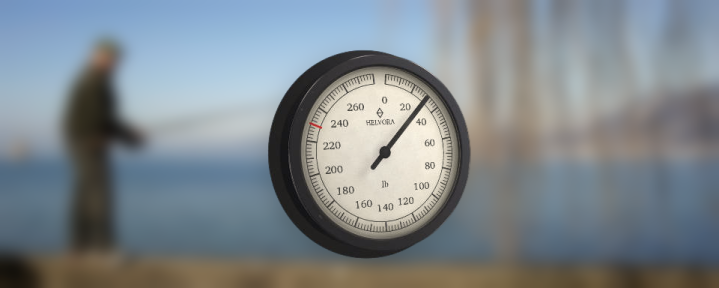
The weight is 30 lb
